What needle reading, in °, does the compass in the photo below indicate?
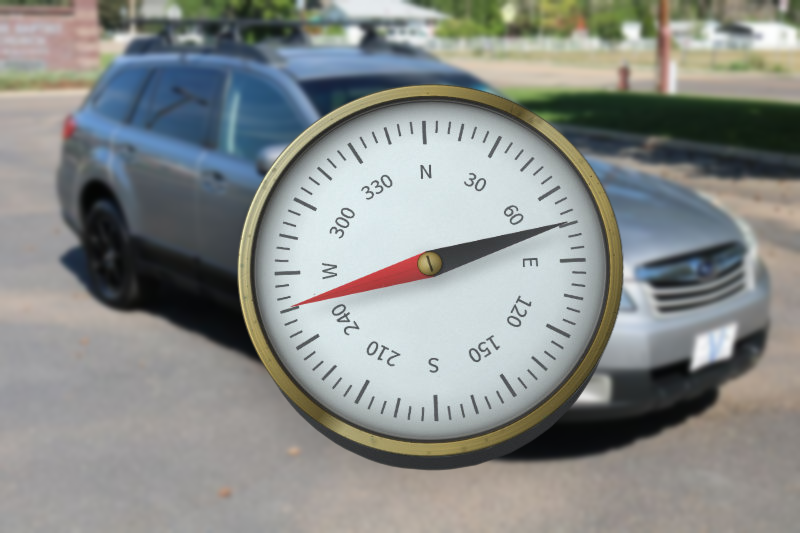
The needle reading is 255 °
